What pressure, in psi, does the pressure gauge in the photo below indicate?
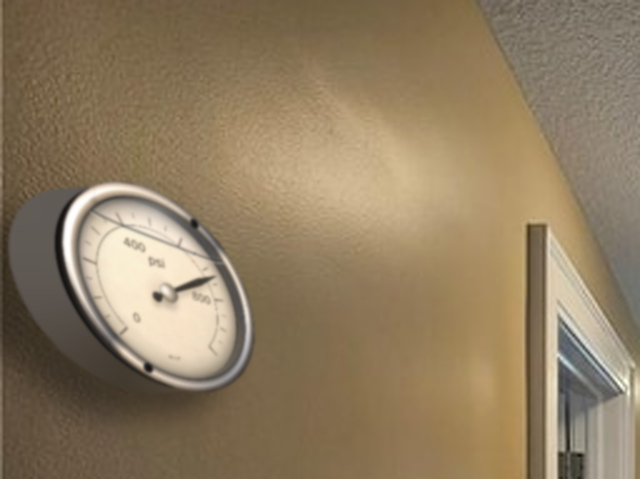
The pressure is 725 psi
